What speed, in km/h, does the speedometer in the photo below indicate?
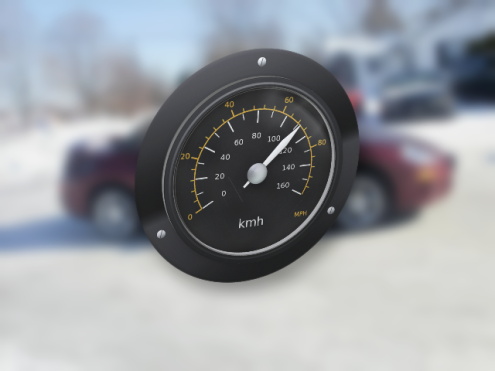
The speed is 110 km/h
